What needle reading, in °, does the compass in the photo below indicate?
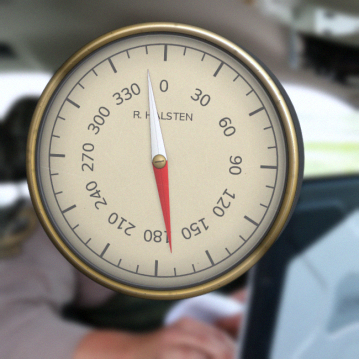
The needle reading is 170 °
